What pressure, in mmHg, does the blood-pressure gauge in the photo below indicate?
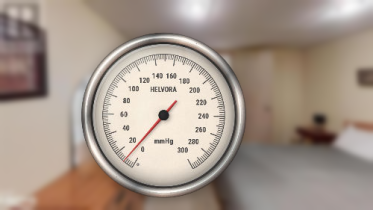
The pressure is 10 mmHg
